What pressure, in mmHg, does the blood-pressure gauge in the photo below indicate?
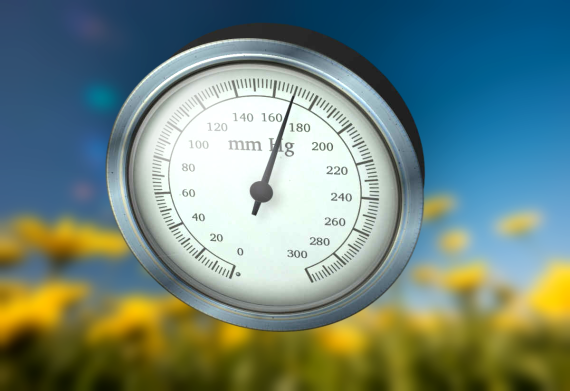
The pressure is 170 mmHg
